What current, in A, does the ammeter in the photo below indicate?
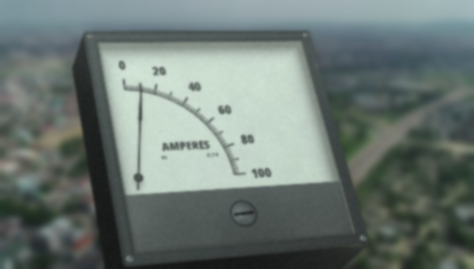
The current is 10 A
